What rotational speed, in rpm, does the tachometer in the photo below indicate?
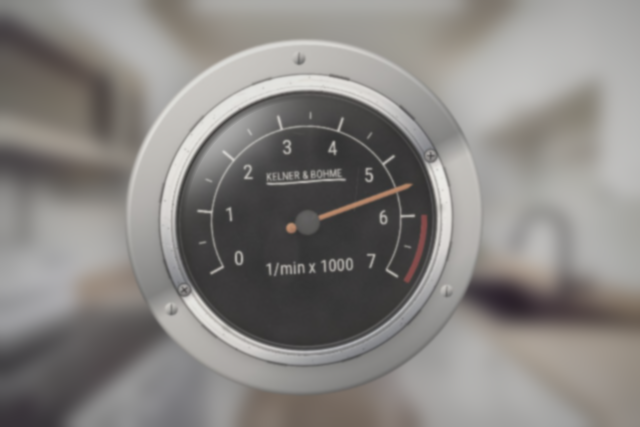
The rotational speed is 5500 rpm
